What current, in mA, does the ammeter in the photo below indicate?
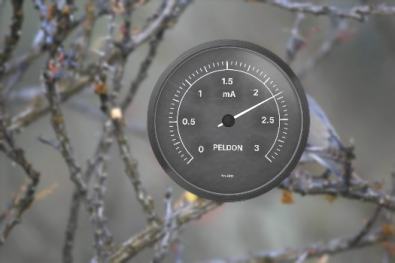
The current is 2.2 mA
